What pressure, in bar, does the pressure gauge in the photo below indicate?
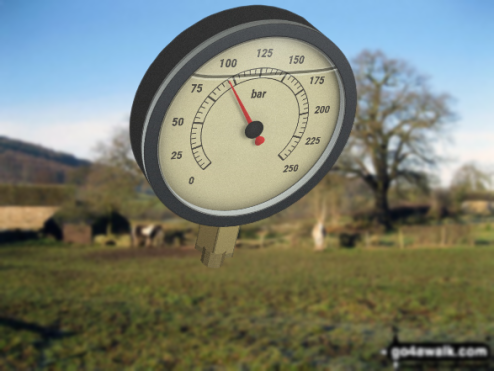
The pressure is 95 bar
